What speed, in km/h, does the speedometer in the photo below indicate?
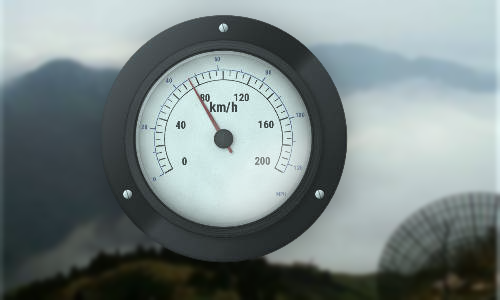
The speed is 75 km/h
